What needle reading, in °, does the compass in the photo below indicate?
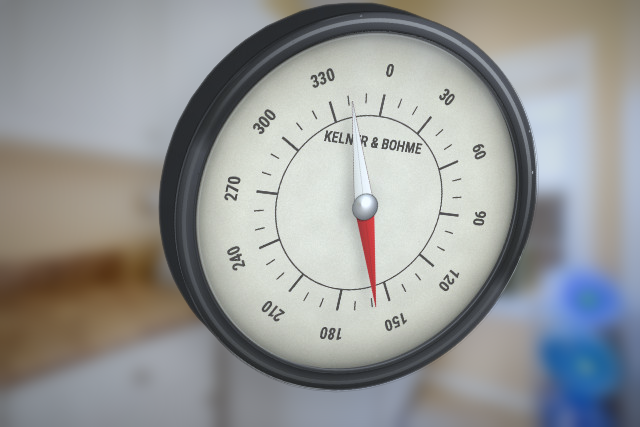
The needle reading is 160 °
